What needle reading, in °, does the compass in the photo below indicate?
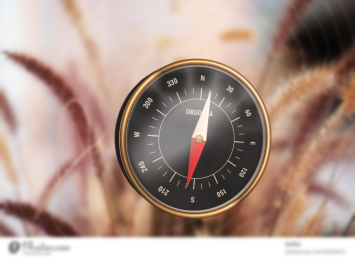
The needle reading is 190 °
